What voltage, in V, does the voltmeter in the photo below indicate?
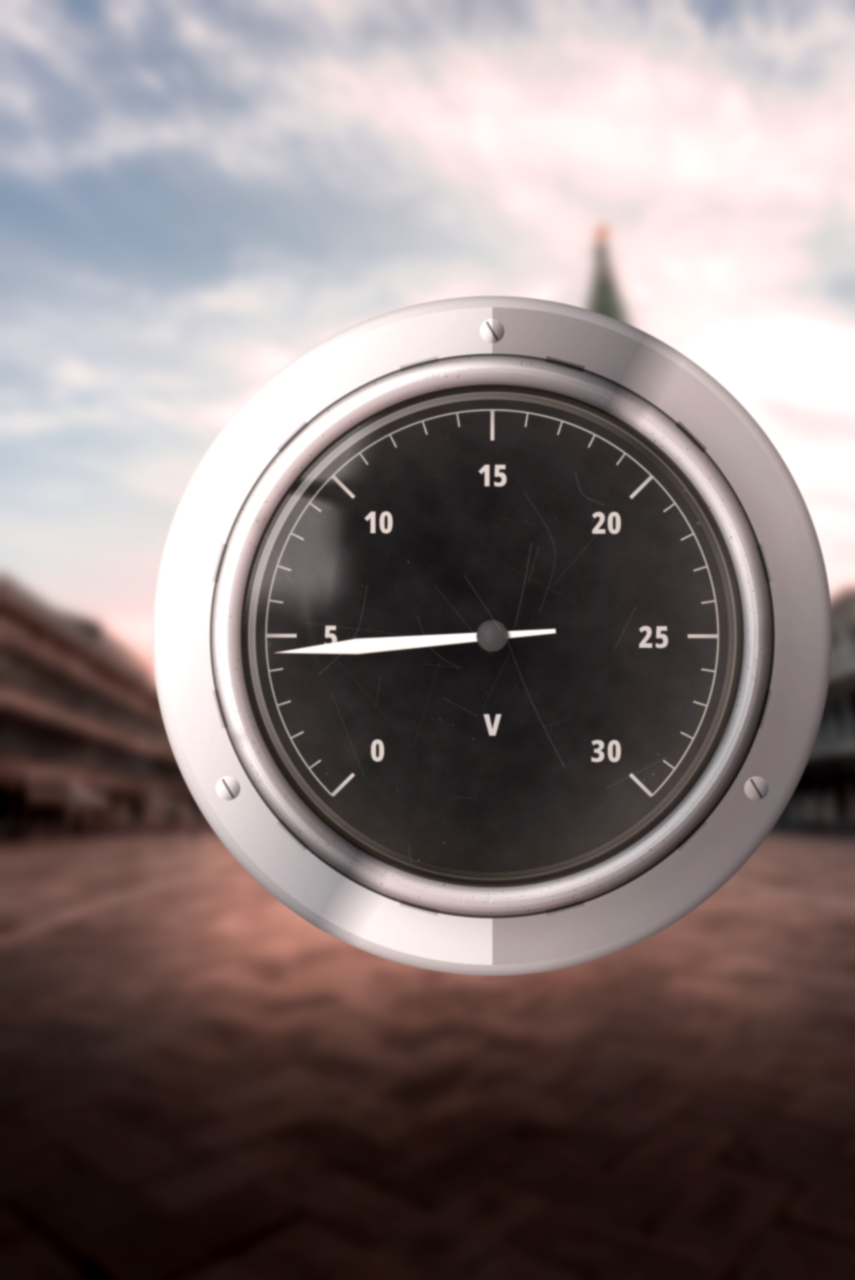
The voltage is 4.5 V
